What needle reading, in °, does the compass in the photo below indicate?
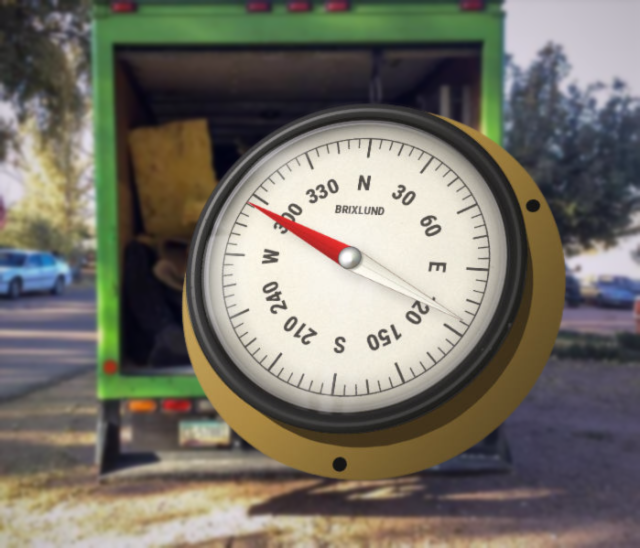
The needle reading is 295 °
